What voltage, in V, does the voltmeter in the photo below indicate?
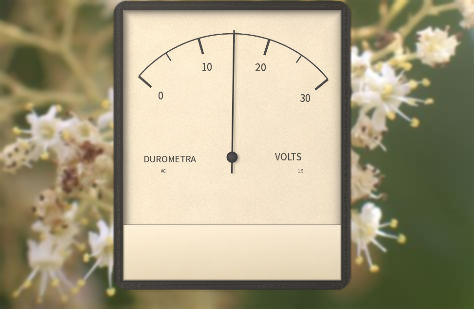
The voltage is 15 V
